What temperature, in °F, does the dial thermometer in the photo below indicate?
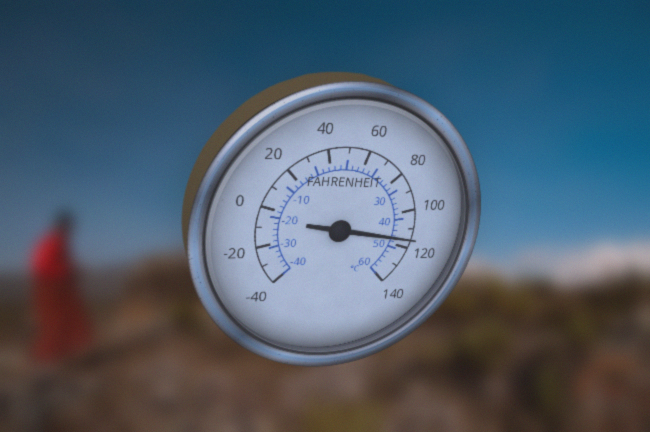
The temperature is 115 °F
